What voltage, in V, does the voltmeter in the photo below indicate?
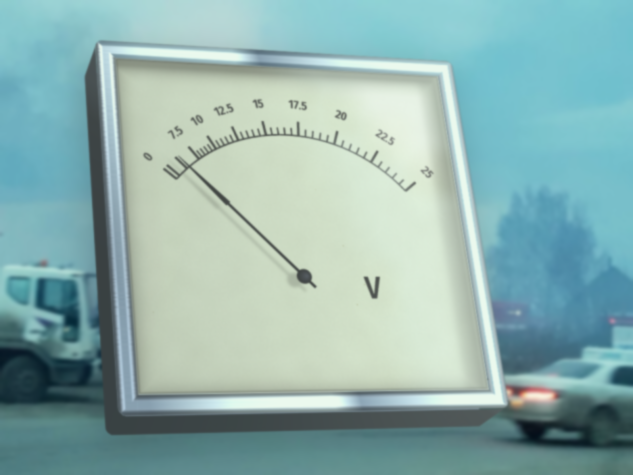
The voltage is 5 V
